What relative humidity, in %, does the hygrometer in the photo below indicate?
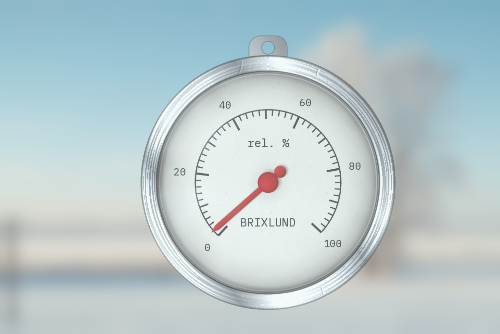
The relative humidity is 2 %
